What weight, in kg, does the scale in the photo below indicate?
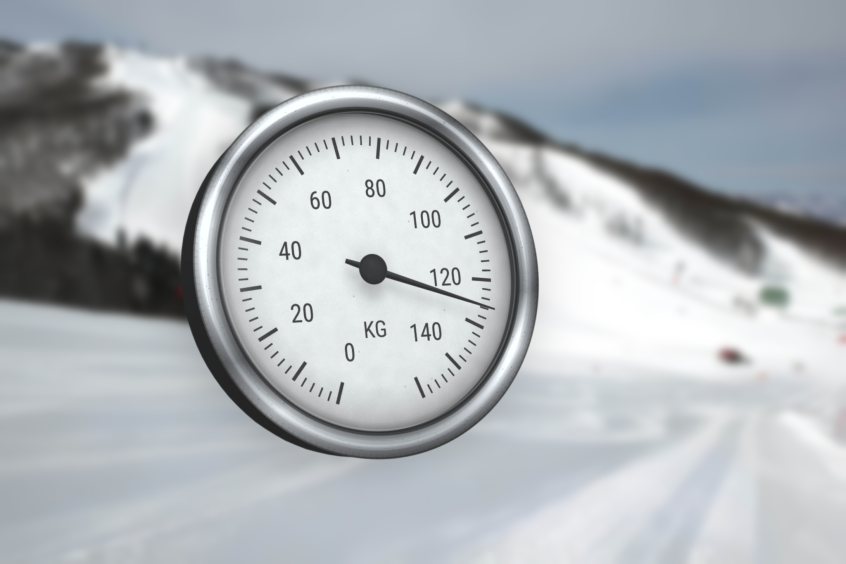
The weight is 126 kg
